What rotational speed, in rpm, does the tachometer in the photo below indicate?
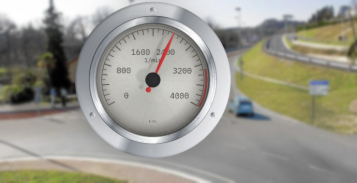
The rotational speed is 2400 rpm
